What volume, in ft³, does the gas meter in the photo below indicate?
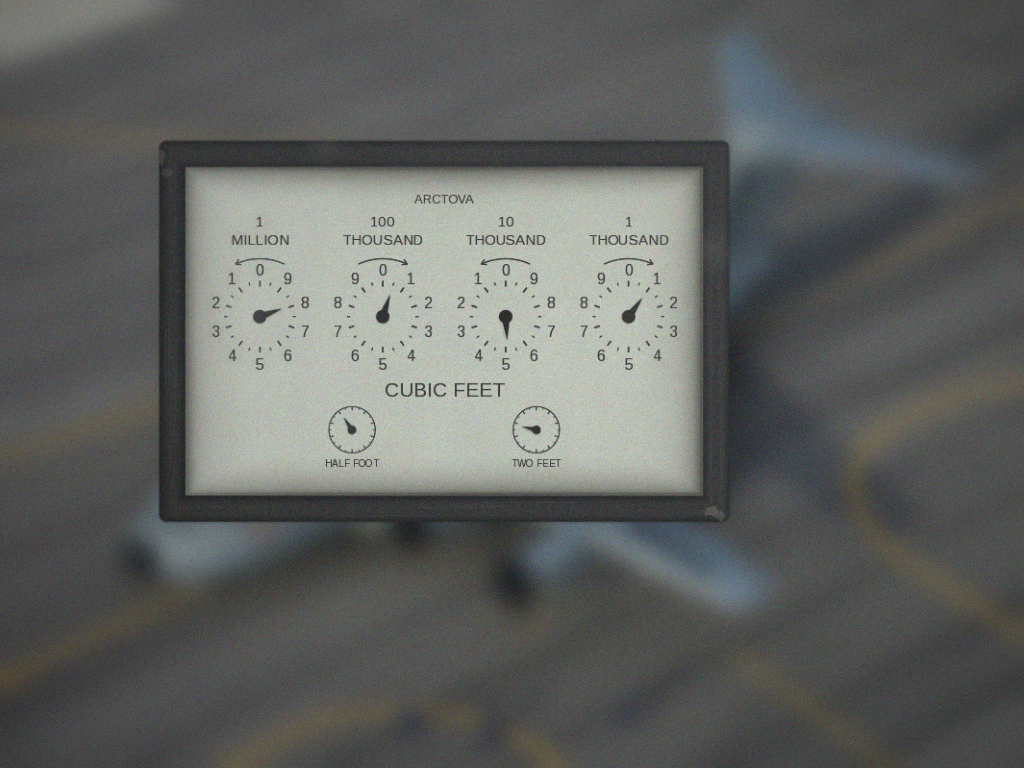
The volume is 805100 ft³
